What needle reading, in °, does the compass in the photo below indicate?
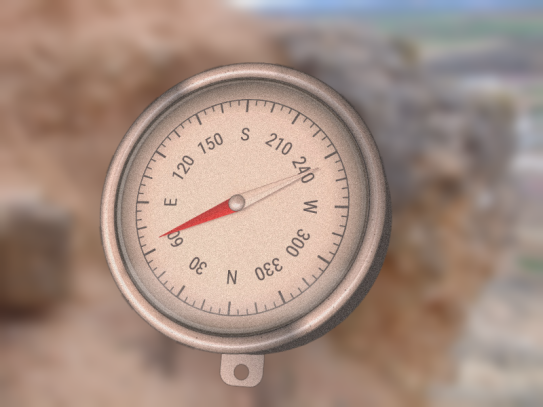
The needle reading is 65 °
